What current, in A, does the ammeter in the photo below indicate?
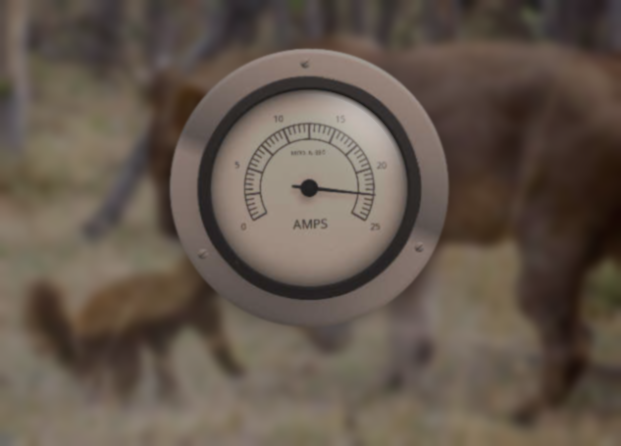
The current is 22.5 A
